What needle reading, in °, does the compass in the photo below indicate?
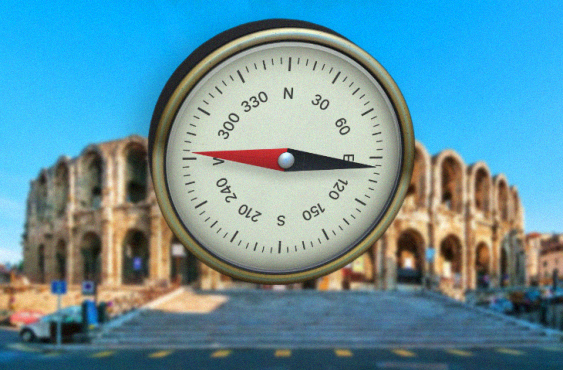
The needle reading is 275 °
